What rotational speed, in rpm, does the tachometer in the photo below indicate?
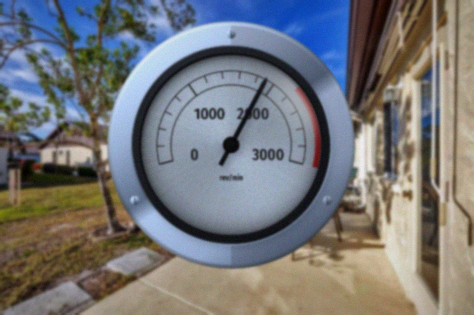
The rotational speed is 1900 rpm
